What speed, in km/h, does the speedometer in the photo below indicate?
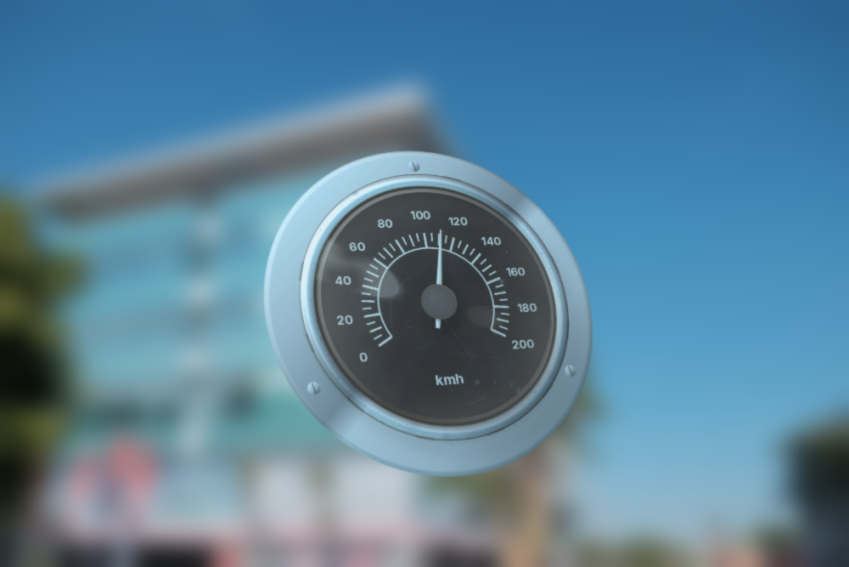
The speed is 110 km/h
